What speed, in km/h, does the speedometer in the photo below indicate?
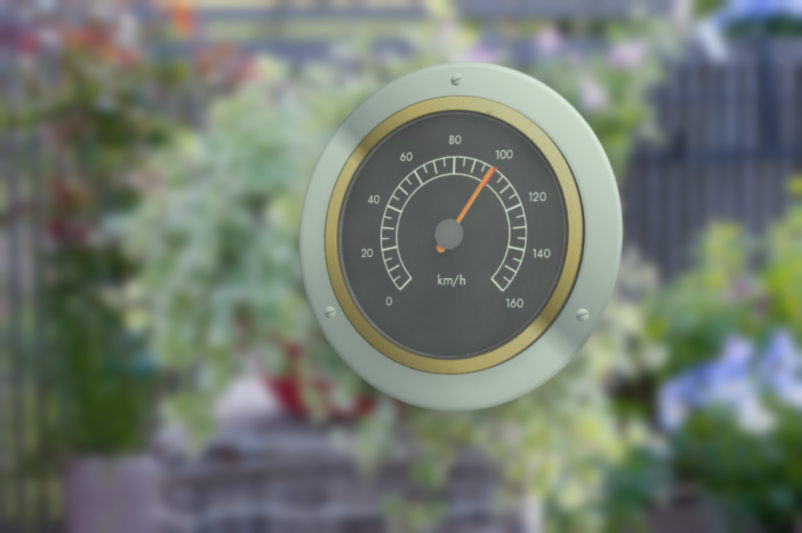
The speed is 100 km/h
